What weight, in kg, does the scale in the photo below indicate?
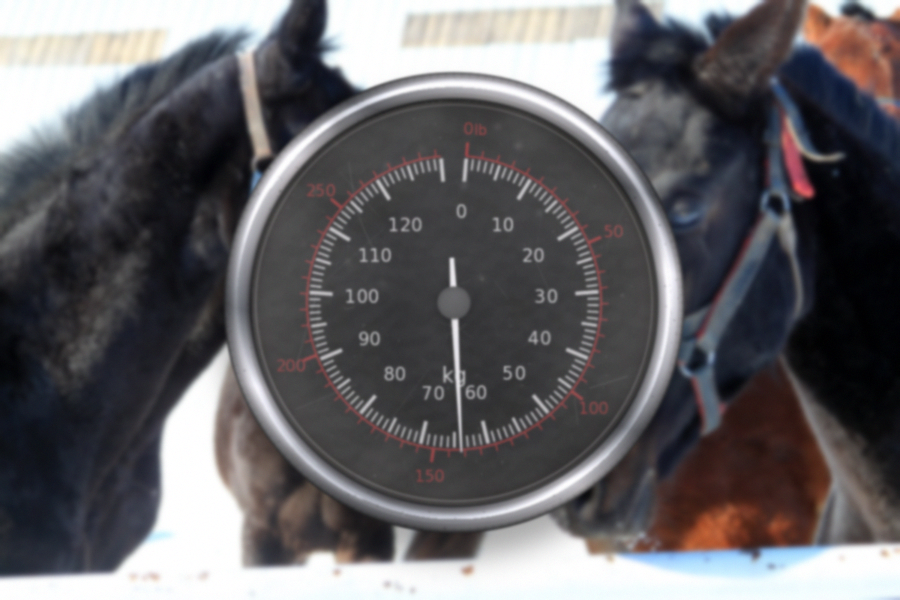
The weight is 64 kg
